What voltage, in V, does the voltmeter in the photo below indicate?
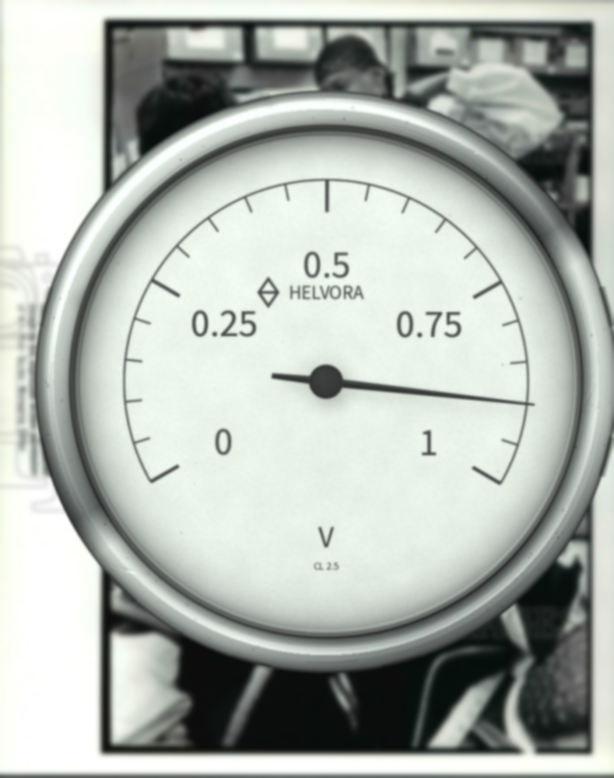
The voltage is 0.9 V
